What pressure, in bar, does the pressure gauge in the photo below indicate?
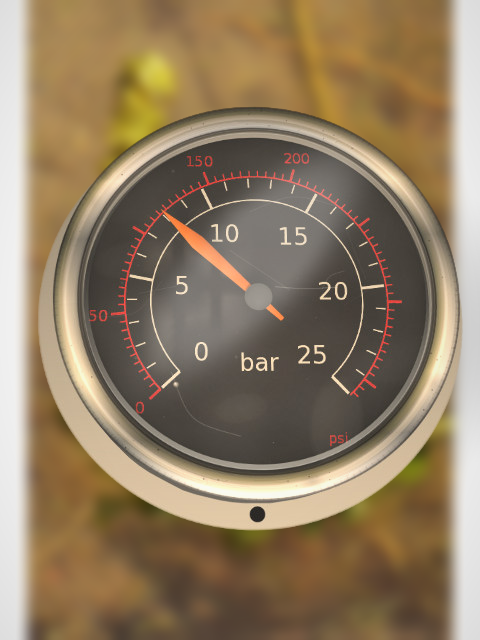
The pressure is 8 bar
